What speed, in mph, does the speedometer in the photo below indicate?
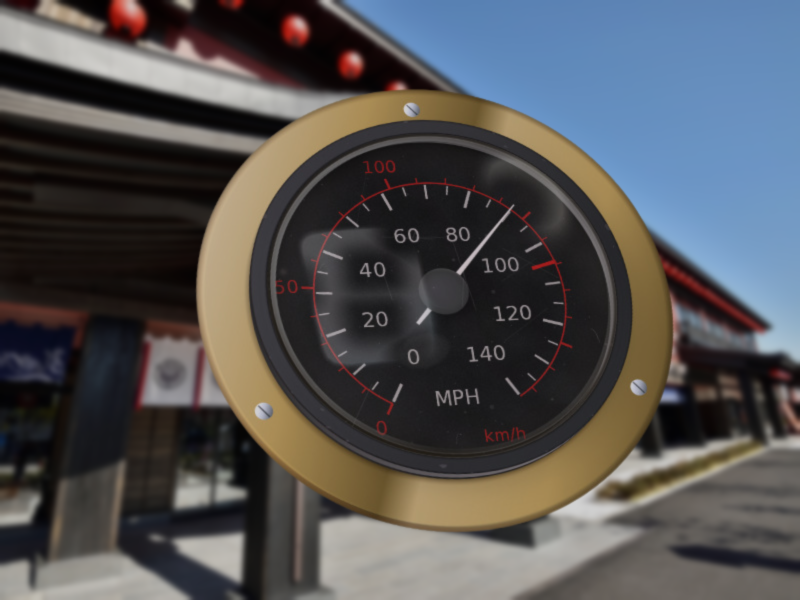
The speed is 90 mph
